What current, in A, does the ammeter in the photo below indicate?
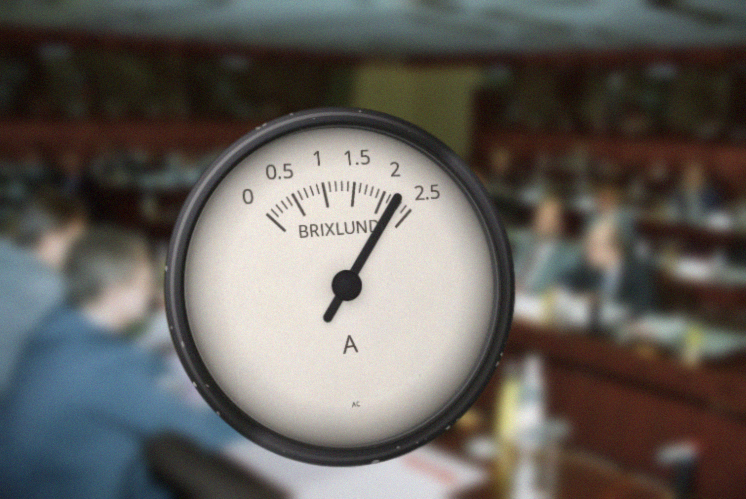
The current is 2.2 A
